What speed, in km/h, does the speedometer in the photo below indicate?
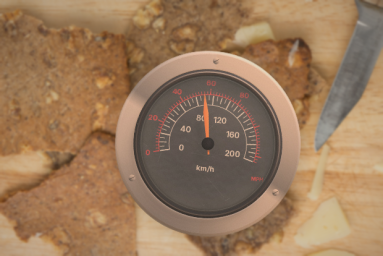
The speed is 90 km/h
